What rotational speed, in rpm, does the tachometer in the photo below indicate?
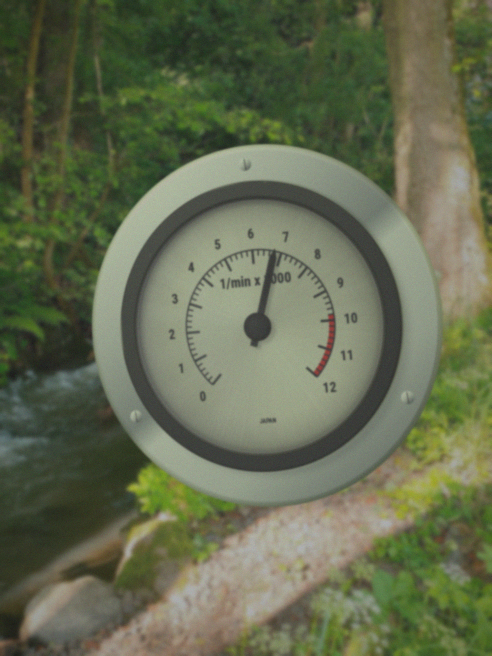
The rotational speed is 6800 rpm
